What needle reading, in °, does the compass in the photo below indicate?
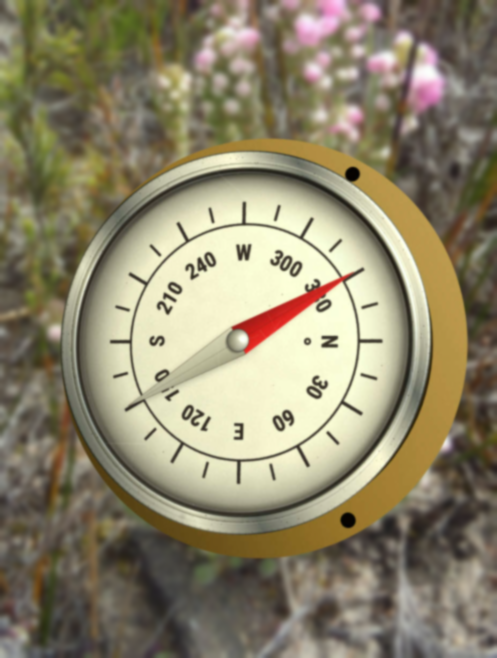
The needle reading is 330 °
